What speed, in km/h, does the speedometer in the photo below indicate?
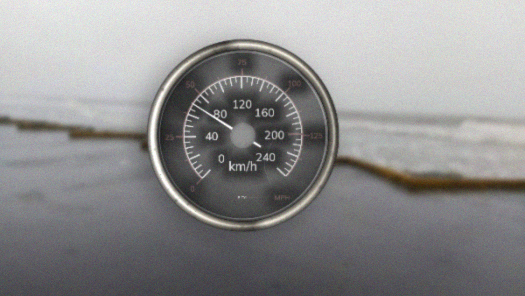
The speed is 70 km/h
